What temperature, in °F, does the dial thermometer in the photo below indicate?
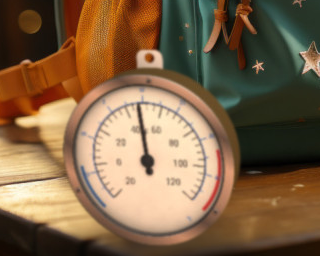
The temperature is 48 °F
